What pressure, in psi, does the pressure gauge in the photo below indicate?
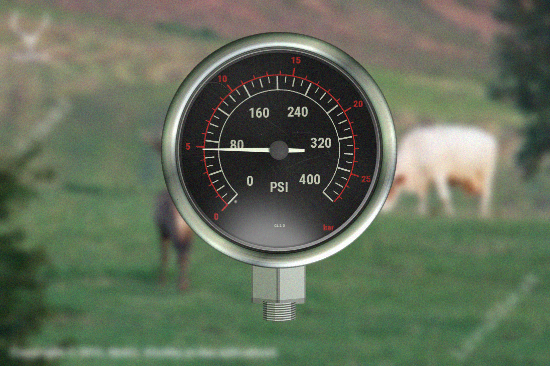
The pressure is 70 psi
